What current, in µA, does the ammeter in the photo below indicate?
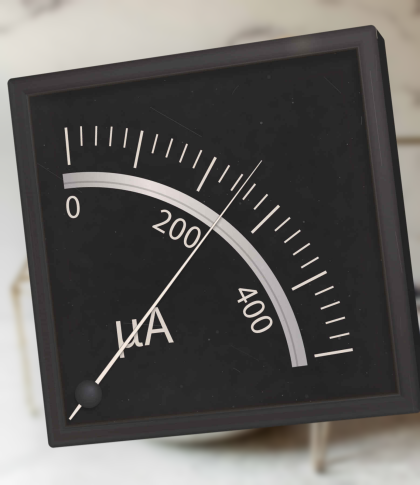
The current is 250 µA
